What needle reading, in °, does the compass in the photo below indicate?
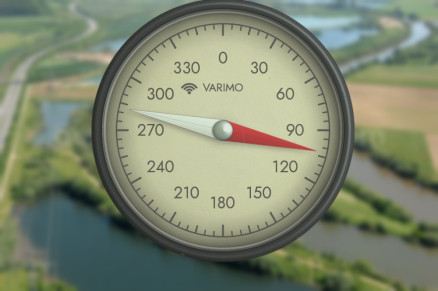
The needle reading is 102.5 °
